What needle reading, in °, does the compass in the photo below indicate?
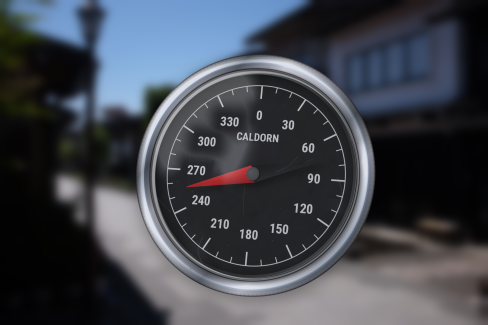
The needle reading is 255 °
